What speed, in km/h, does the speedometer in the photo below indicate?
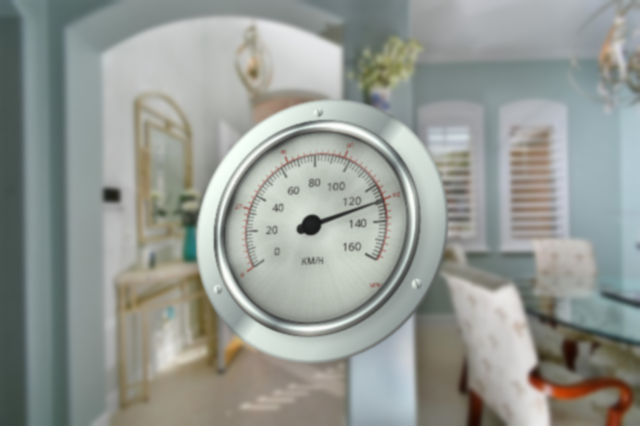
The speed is 130 km/h
